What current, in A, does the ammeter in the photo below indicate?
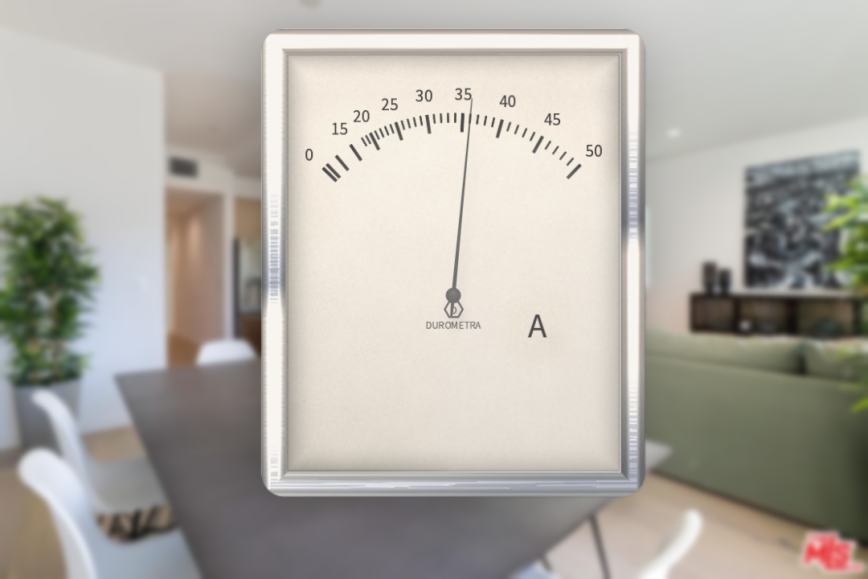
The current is 36 A
